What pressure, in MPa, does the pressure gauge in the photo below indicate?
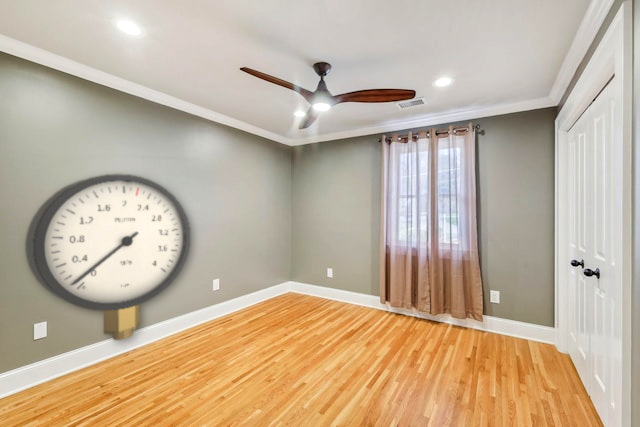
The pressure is 0.1 MPa
